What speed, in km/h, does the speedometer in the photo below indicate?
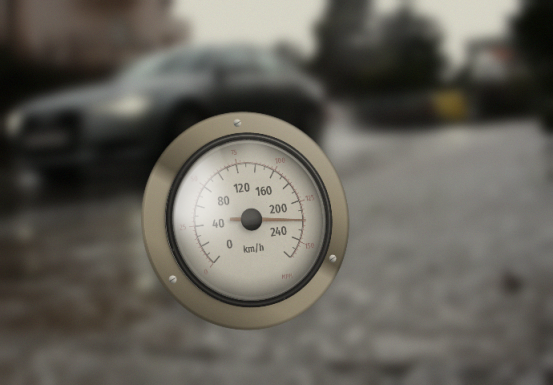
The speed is 220 km/h
